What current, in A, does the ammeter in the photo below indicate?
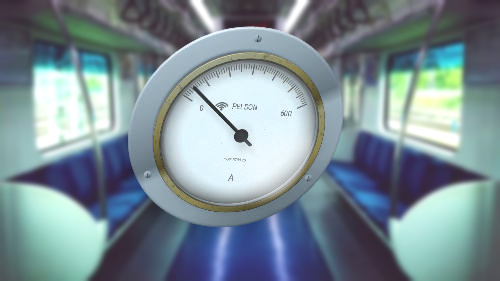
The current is 50 A
